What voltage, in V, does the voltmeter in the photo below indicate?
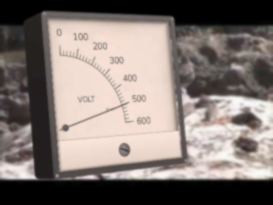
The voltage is 500 V
